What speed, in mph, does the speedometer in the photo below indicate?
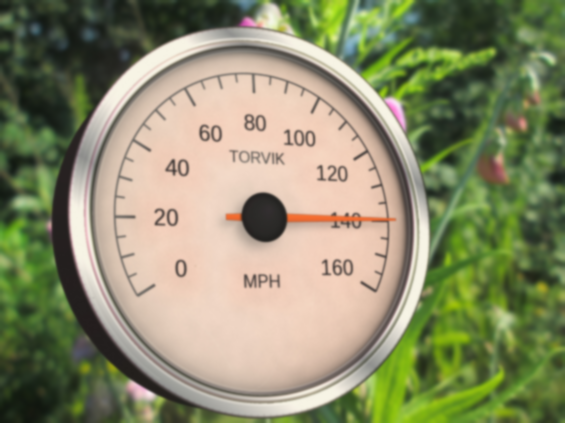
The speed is 140 mph
